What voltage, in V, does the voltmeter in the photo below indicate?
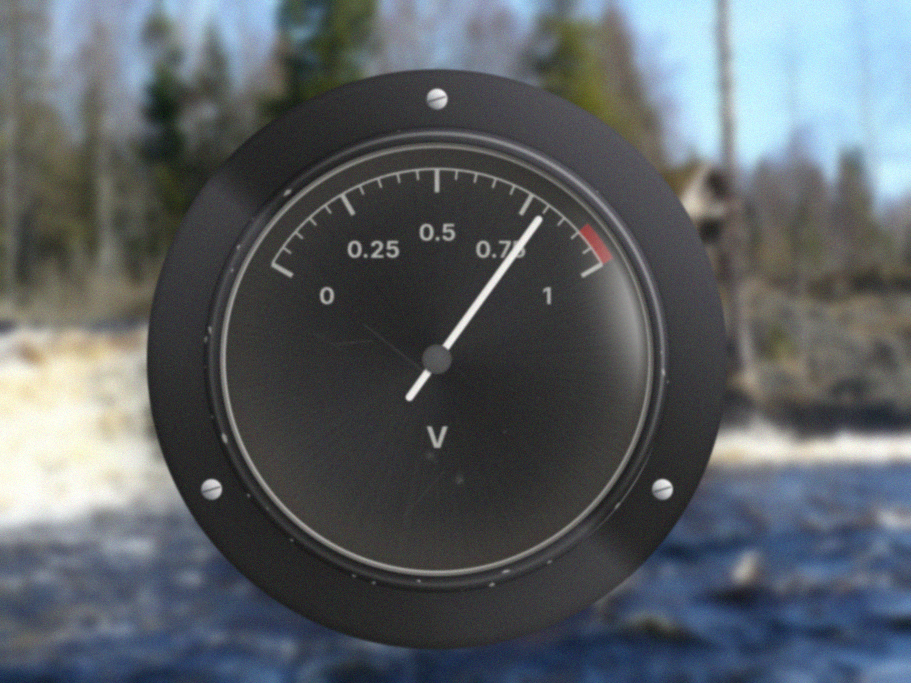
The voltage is 0.8 V
